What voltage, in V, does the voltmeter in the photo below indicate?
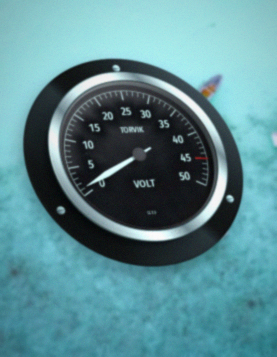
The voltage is 1 V
